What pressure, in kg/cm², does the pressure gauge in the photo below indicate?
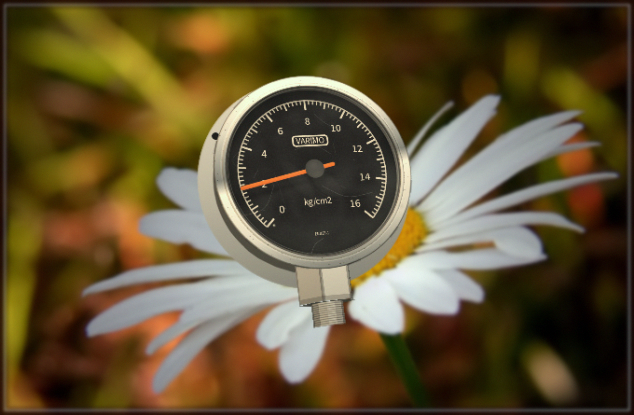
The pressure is 2 kg/cm²
